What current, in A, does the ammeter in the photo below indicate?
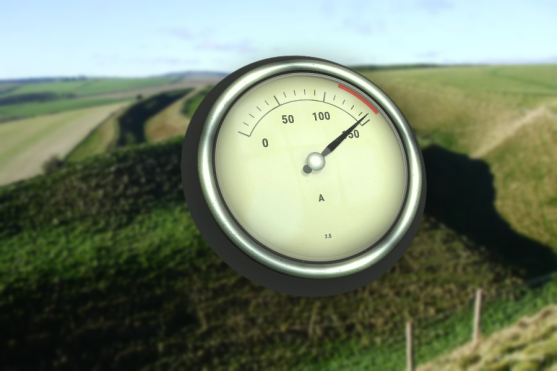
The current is 145 A
